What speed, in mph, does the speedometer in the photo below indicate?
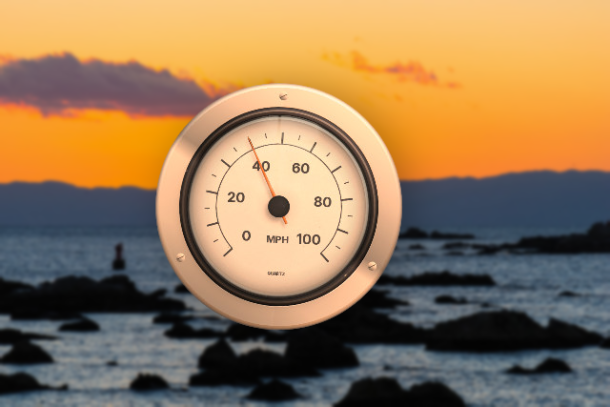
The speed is 40 mph
